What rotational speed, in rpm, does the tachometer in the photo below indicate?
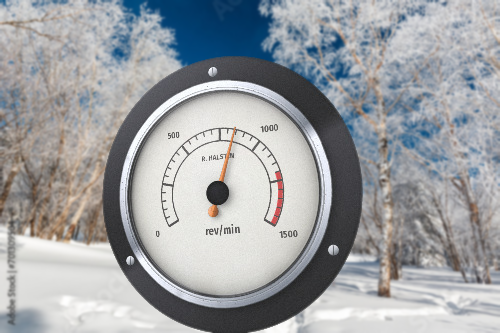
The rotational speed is 850 rpm
